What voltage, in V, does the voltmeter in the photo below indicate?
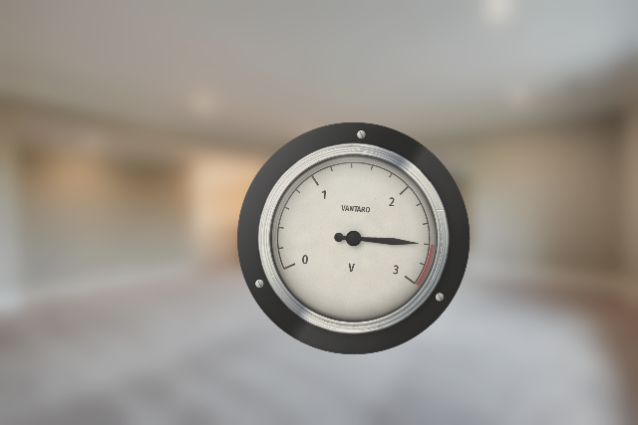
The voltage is 2.6 V
